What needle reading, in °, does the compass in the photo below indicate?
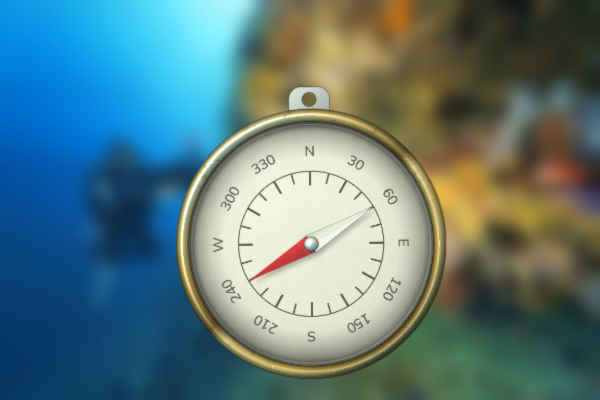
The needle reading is 240 °
